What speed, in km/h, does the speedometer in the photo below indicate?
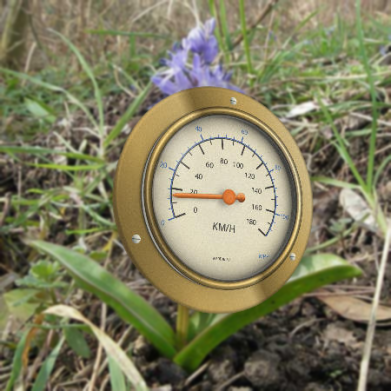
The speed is 15 km/h
